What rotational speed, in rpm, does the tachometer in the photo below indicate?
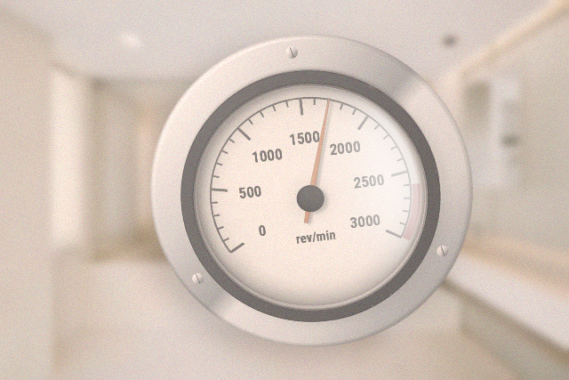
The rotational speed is 1700 rpm
